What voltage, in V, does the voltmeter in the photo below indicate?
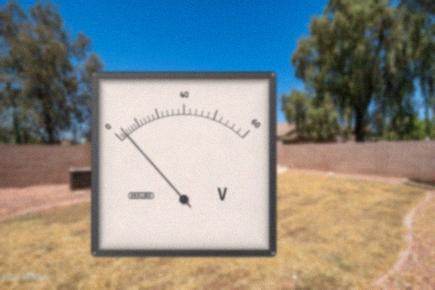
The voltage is 10 V
